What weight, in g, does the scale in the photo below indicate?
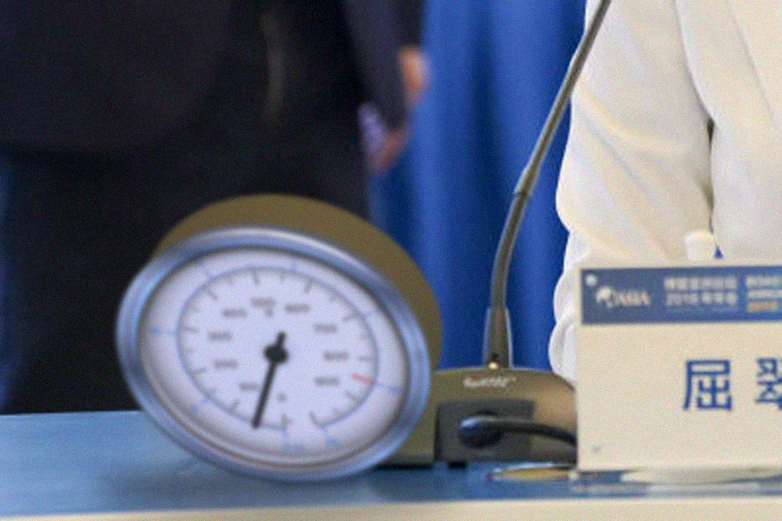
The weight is 50 g
